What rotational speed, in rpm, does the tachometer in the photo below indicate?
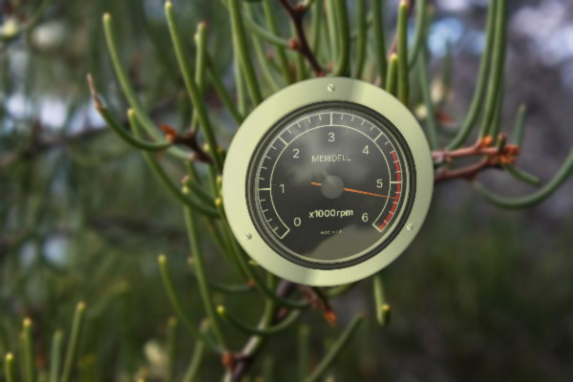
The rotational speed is 5300 rpm
